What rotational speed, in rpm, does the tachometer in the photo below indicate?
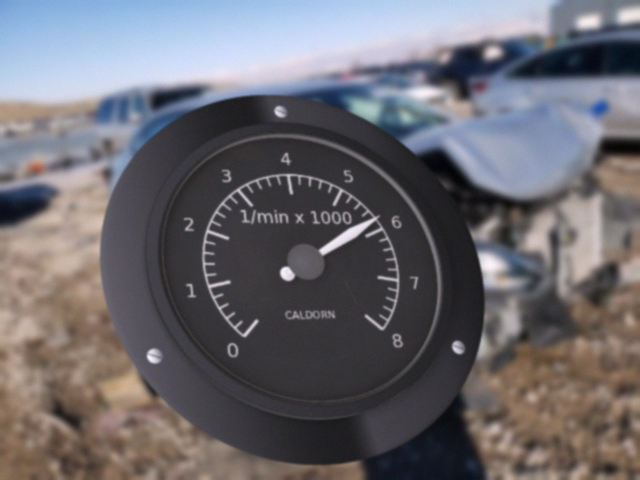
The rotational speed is 5800 rpm
